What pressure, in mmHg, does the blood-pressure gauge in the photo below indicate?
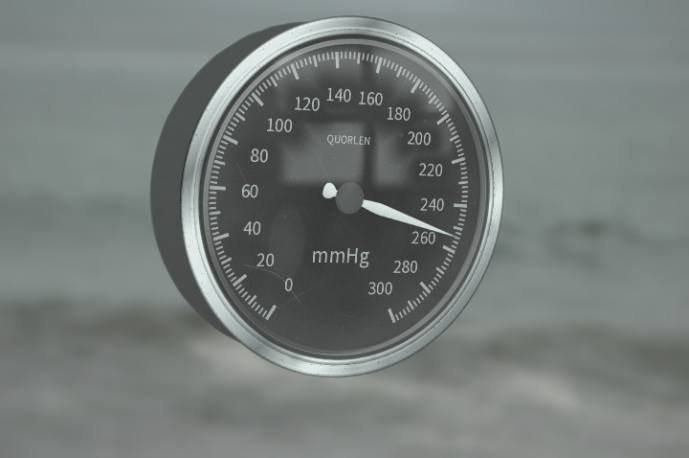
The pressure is 254 mmHg
